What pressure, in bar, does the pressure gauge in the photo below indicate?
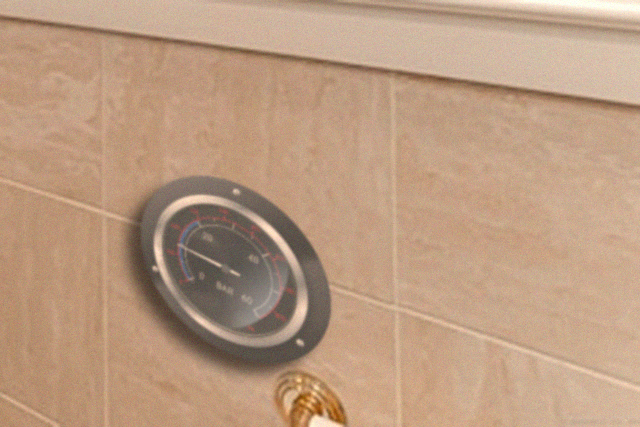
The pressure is 10 bar
